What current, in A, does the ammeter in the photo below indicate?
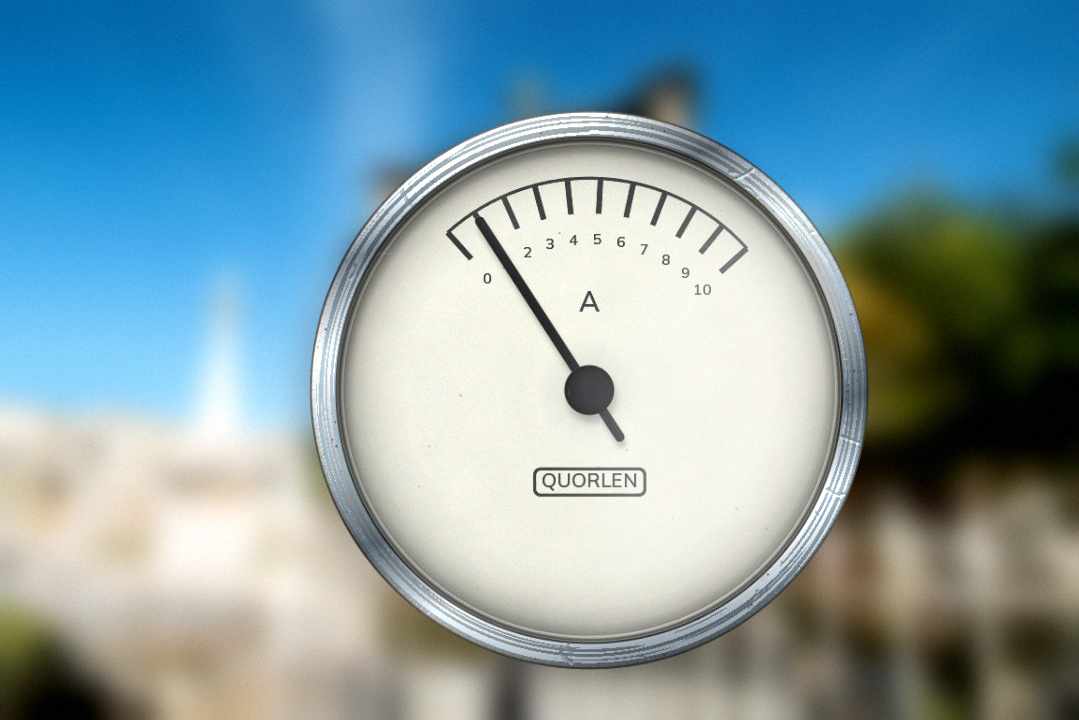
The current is 1 A
